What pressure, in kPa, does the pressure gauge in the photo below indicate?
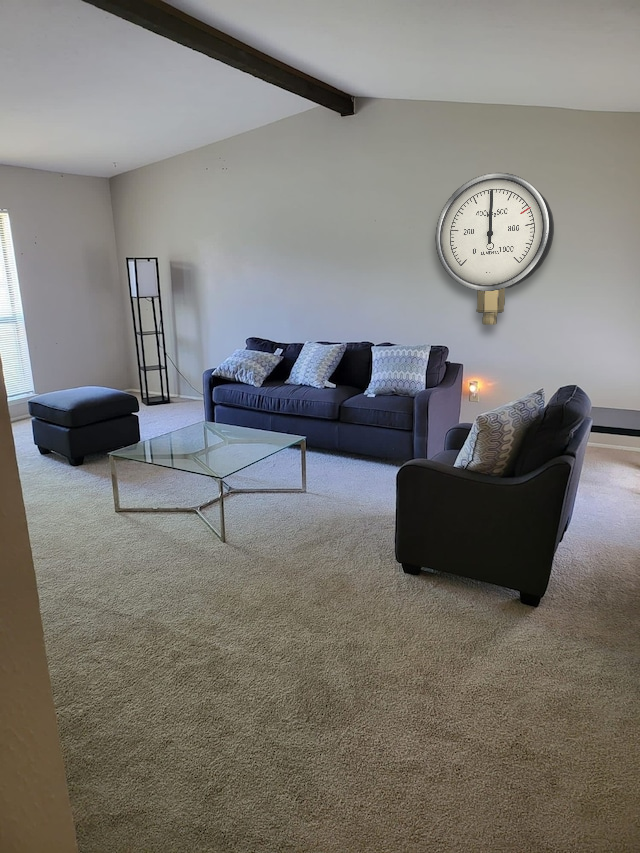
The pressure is 500 kPa
